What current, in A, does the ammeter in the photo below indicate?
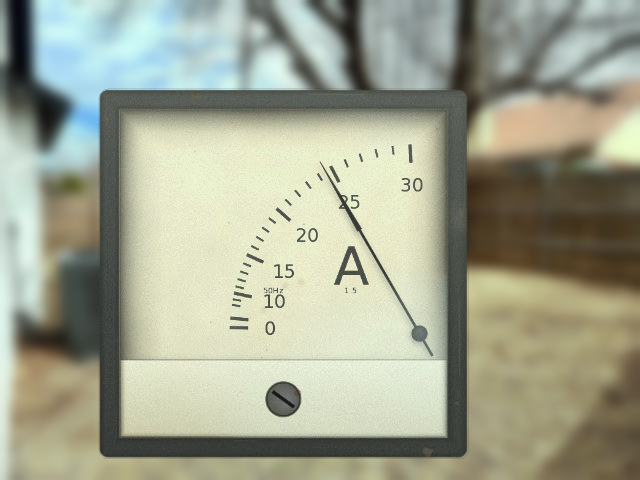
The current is 24.5 A
